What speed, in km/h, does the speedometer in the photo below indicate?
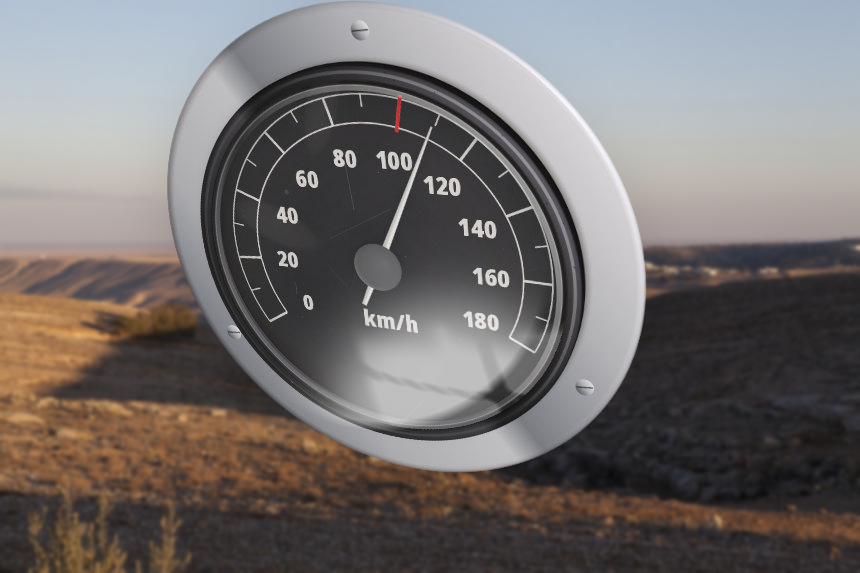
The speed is 110 km/h
